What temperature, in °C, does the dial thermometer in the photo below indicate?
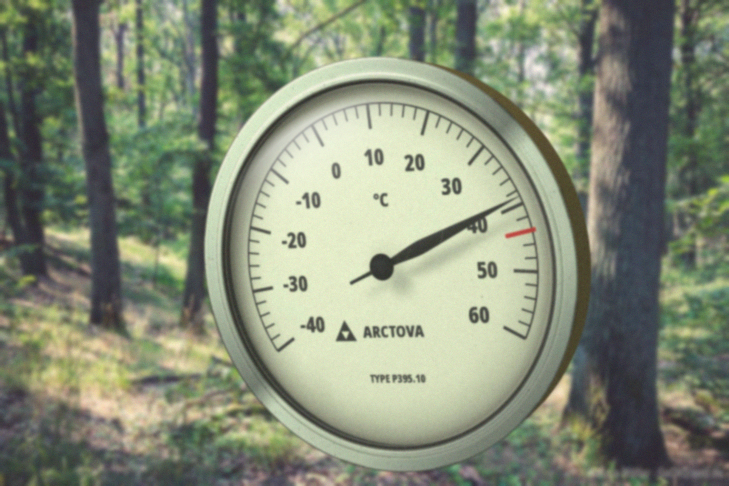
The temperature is 39 °C
